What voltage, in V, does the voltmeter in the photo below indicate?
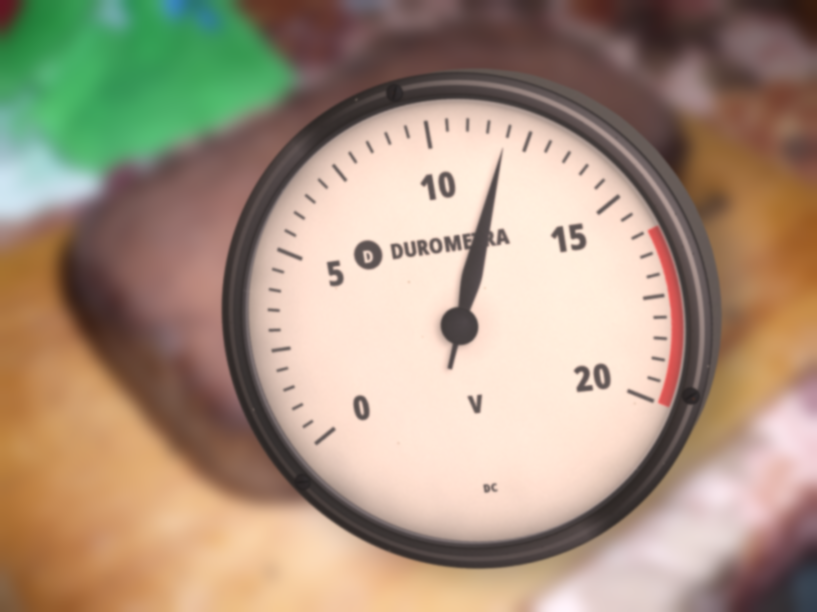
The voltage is 12 V
